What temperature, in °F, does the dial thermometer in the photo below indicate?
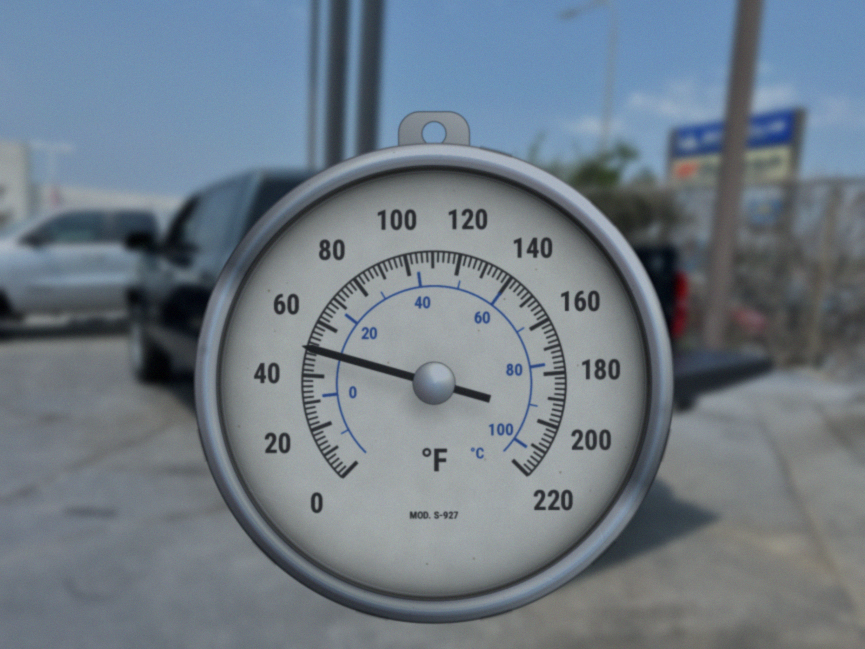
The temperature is 50 °F
